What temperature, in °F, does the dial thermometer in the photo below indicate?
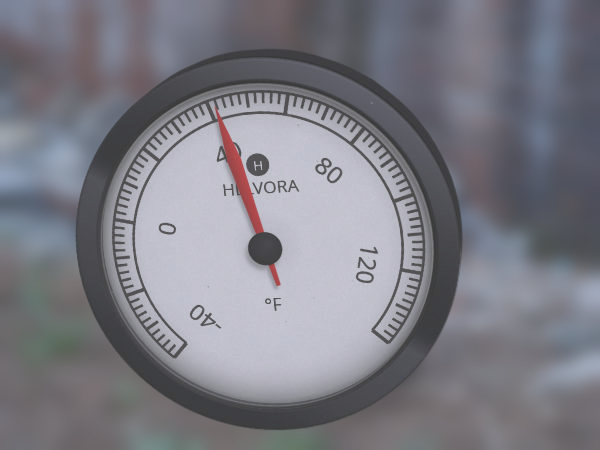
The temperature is 42 °F
